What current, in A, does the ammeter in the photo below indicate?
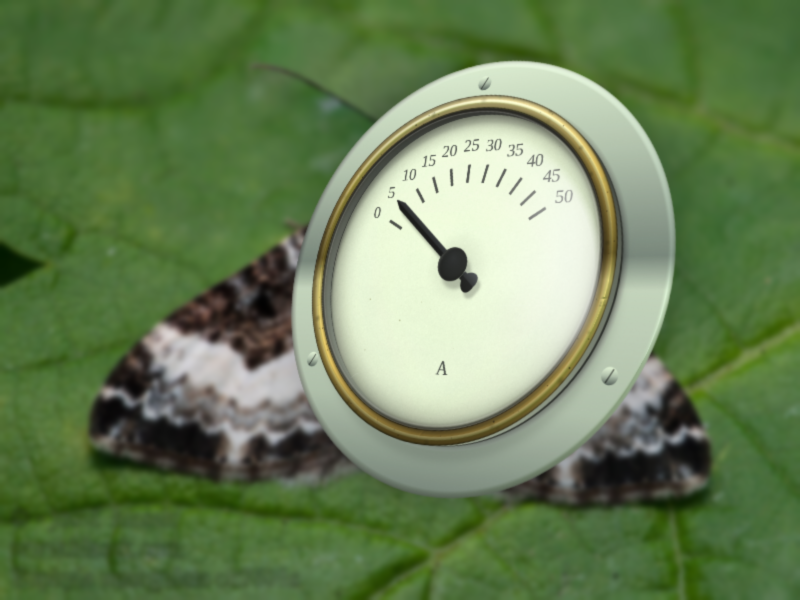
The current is 5 A
